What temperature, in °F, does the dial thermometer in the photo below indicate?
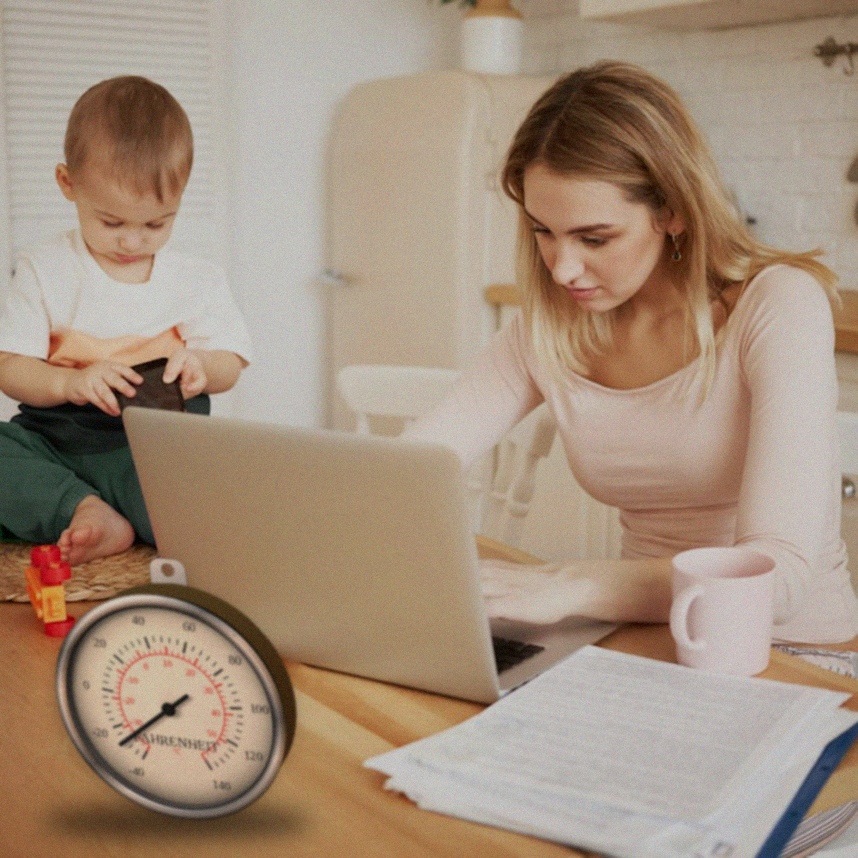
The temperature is -28 °F
